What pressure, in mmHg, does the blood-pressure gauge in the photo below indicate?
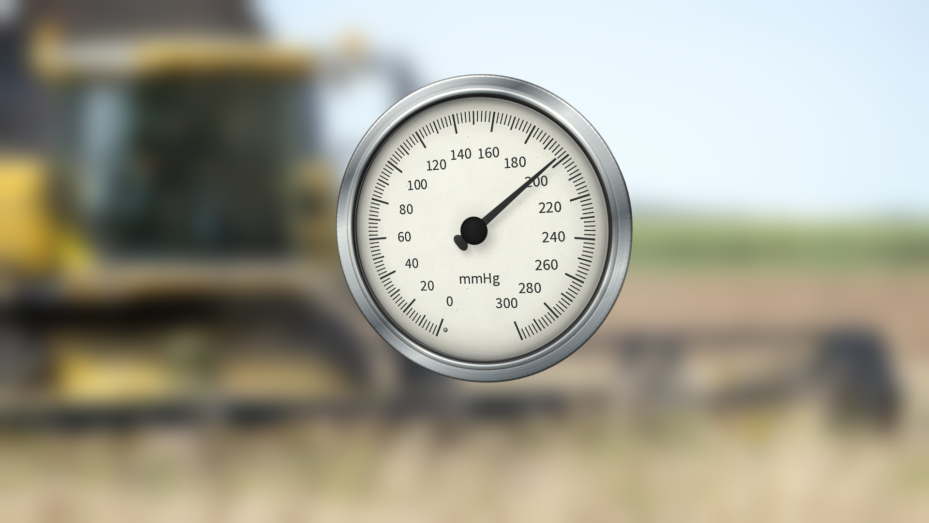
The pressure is 198 mmHg
